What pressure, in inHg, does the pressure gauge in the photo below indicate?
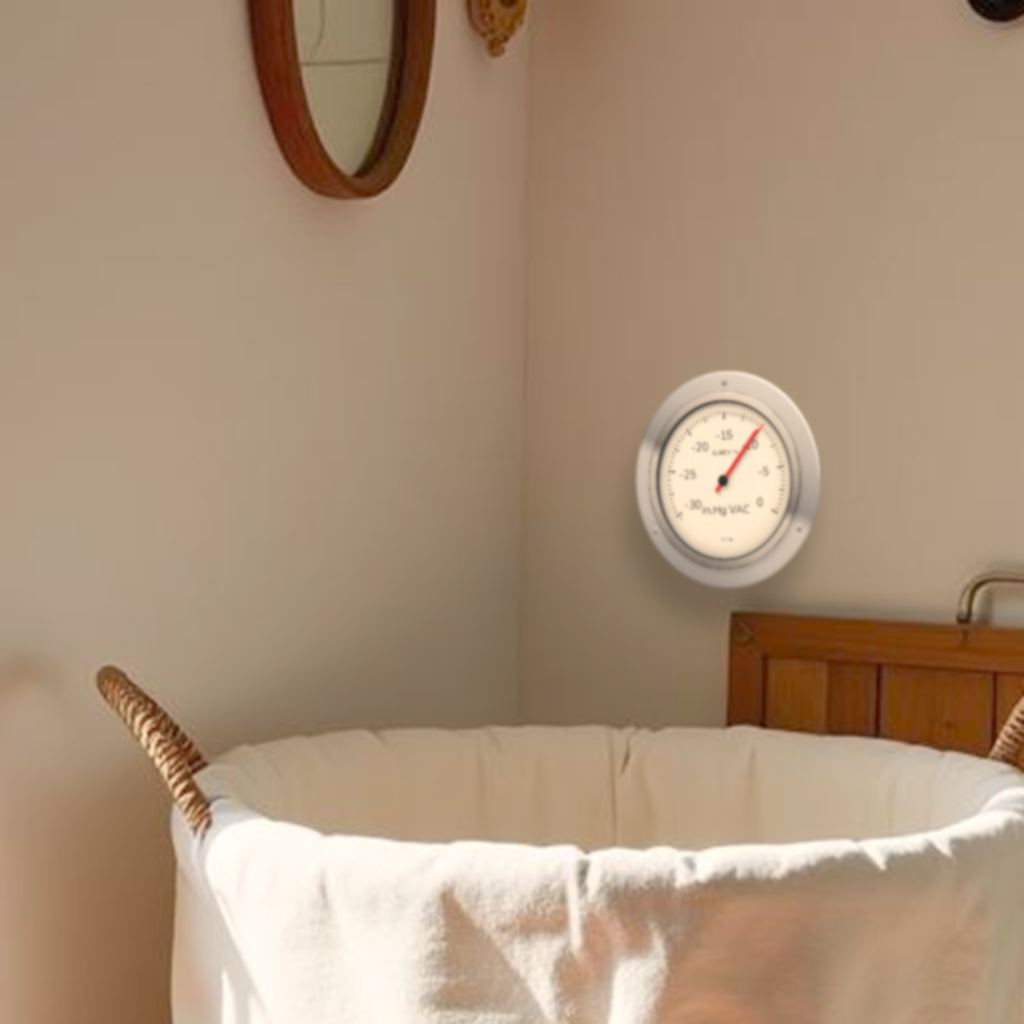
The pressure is -10 inHg
